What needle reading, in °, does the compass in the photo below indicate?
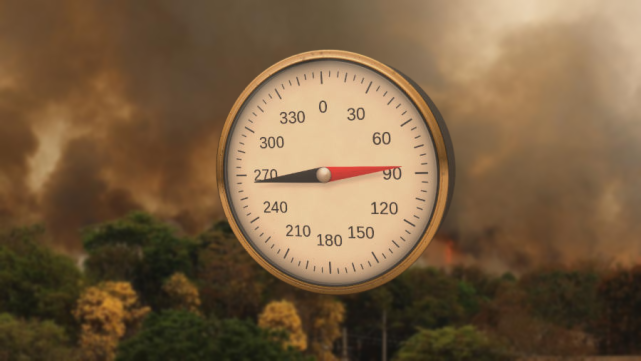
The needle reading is 85 °
